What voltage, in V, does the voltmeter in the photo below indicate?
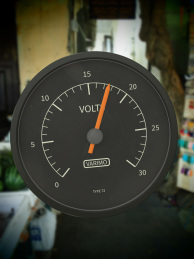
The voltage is 17.5 V
